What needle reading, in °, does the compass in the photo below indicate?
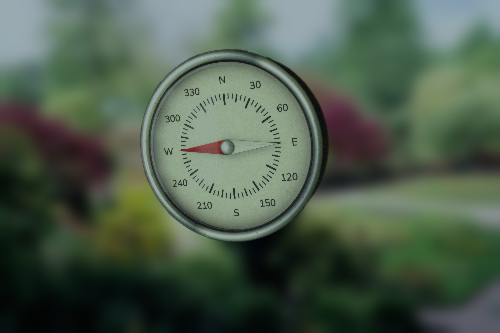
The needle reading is 270 °
